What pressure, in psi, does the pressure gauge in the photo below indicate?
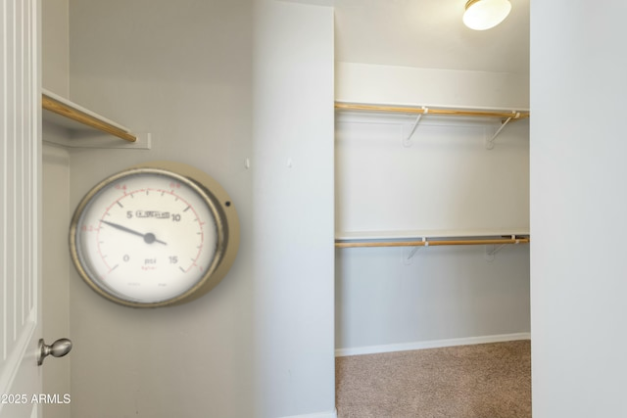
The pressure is 3.5 psi
